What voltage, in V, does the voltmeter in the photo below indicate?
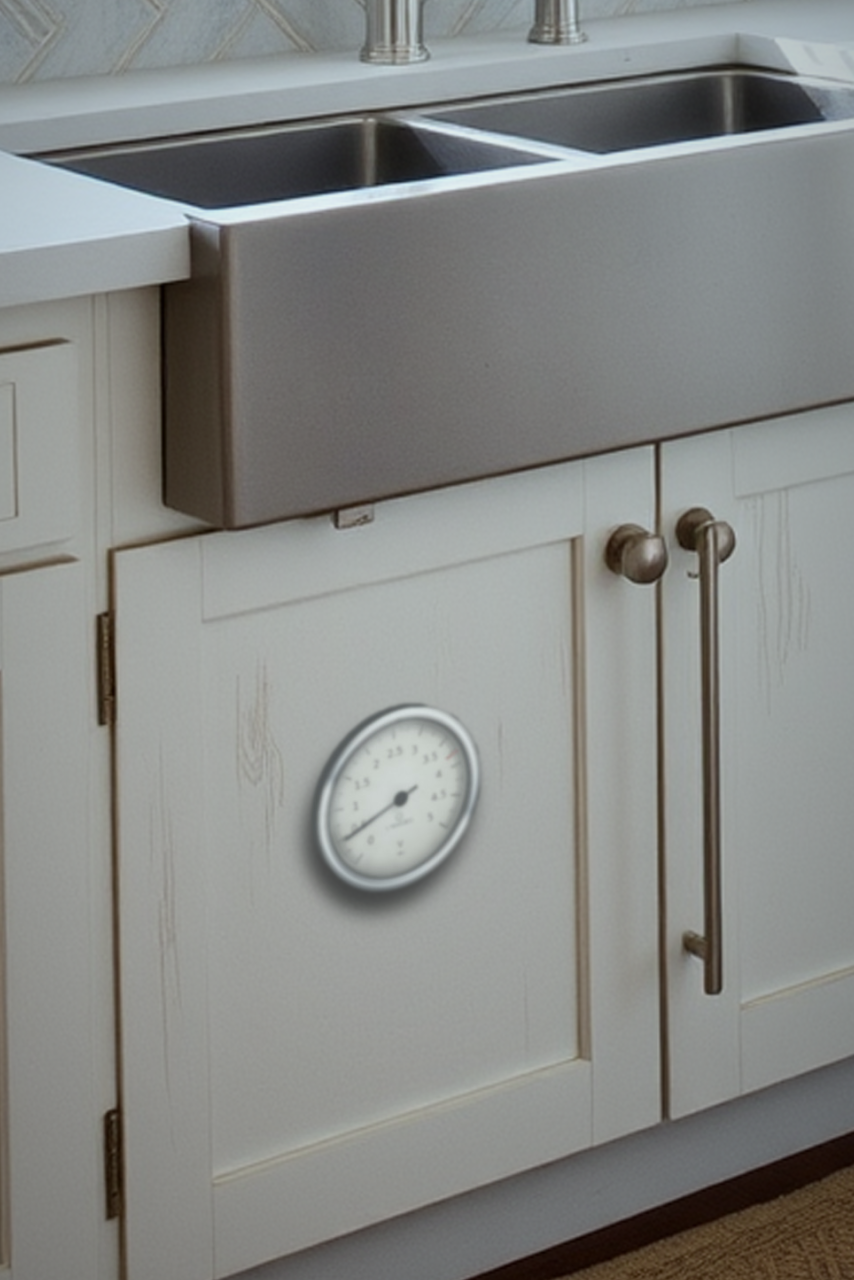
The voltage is 0.5 V
